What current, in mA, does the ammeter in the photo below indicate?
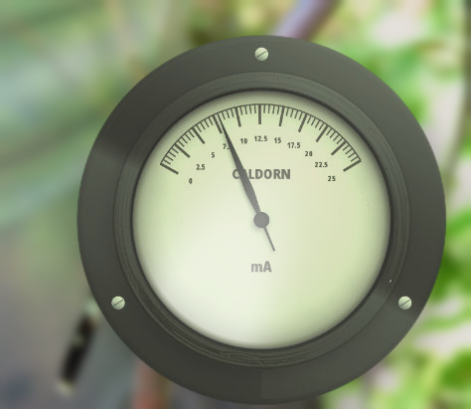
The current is 8 mA
